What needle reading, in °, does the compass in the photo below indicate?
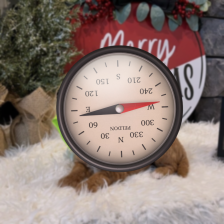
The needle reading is 262.5 °
